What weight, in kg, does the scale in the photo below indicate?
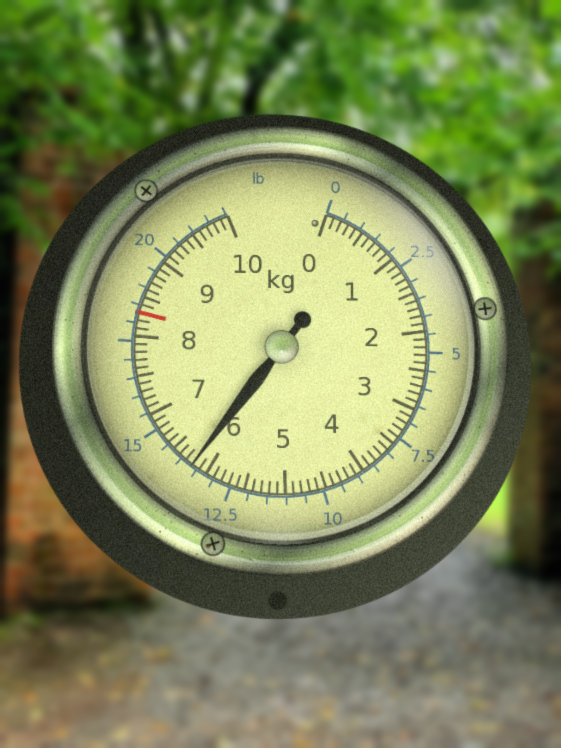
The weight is 6.2 kg
